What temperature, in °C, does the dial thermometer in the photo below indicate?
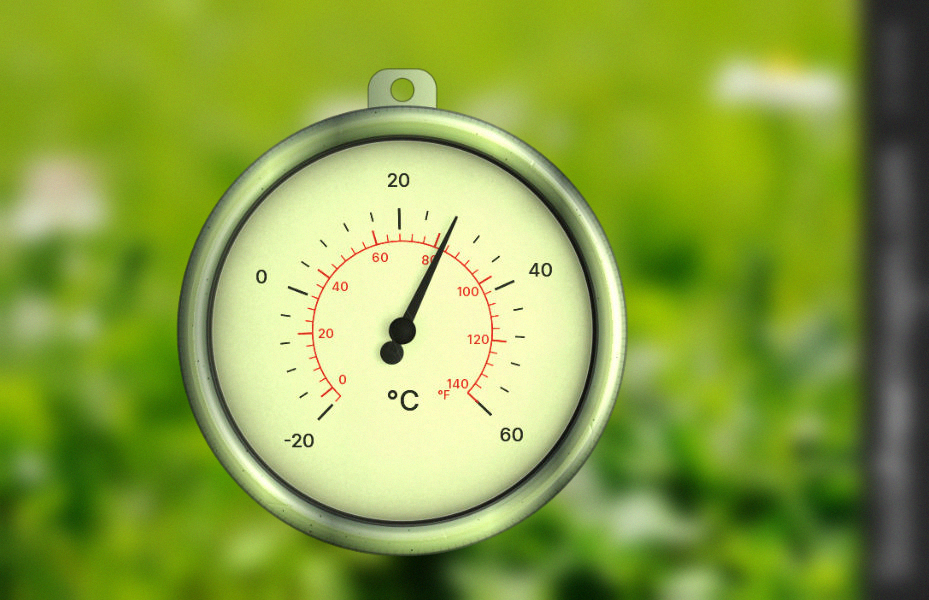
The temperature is 28 °C
